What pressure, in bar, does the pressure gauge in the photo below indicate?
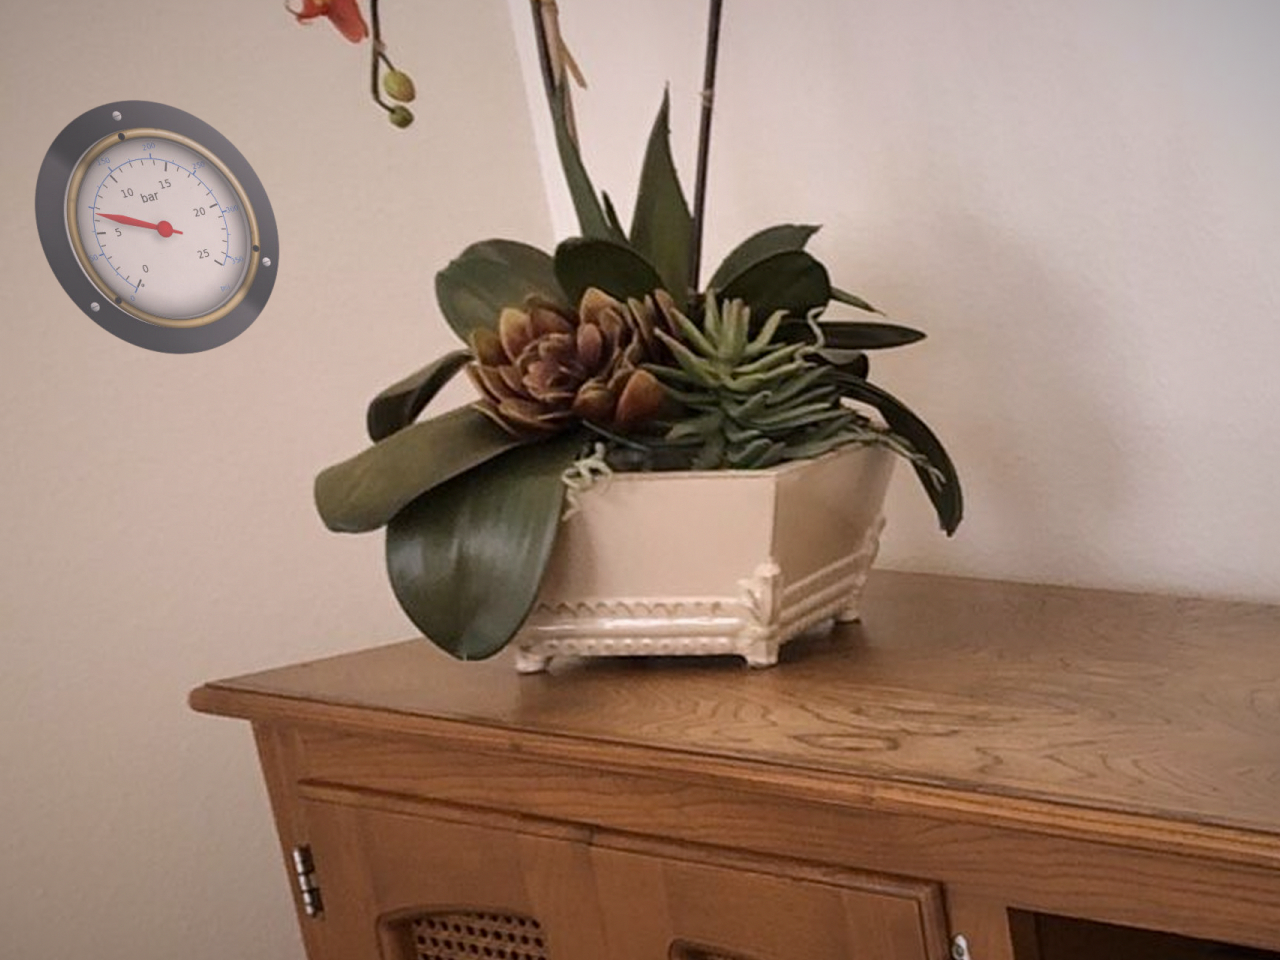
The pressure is 6.5 bar
